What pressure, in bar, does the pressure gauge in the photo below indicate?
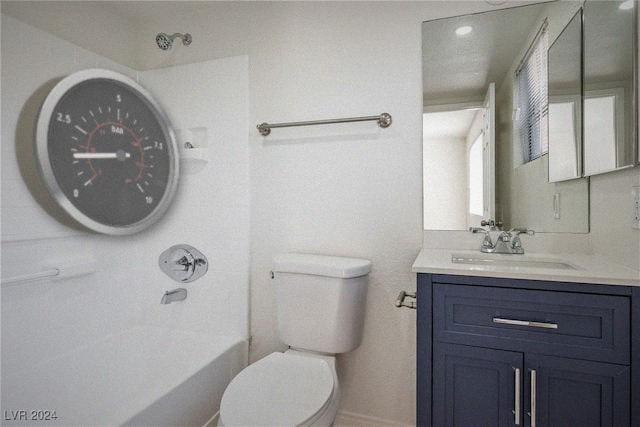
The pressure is 1.25 bar
